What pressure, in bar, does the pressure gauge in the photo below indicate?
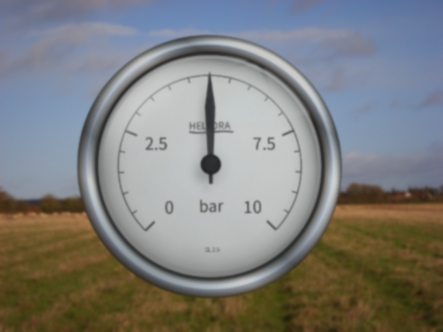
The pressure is 5 bar
